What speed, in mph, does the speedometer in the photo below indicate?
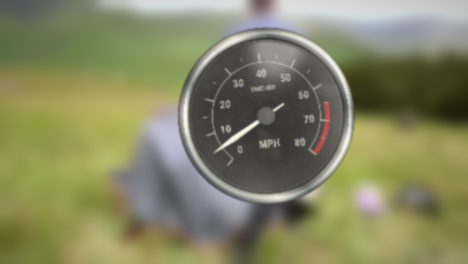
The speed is 5 mph
